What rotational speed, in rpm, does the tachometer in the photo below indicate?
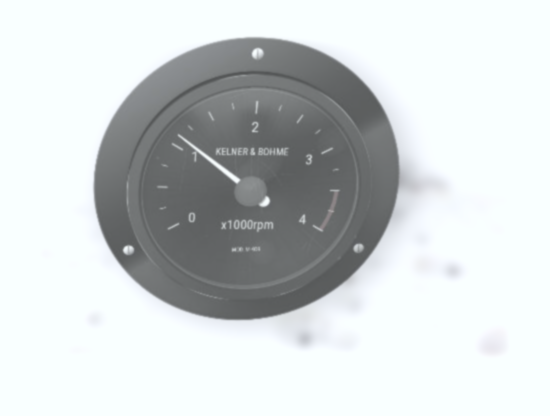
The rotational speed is 1125 rpm
